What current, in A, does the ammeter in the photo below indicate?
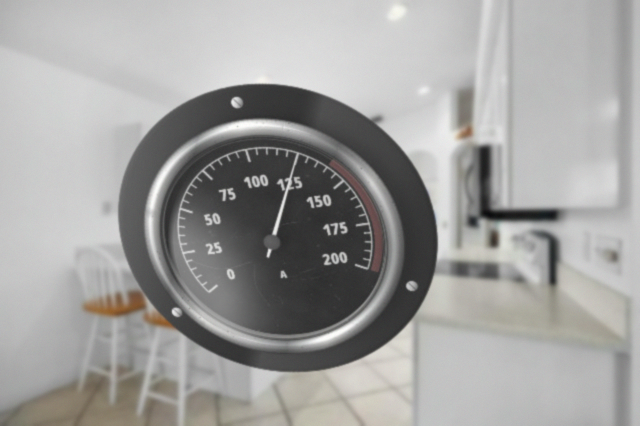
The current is 125 A
